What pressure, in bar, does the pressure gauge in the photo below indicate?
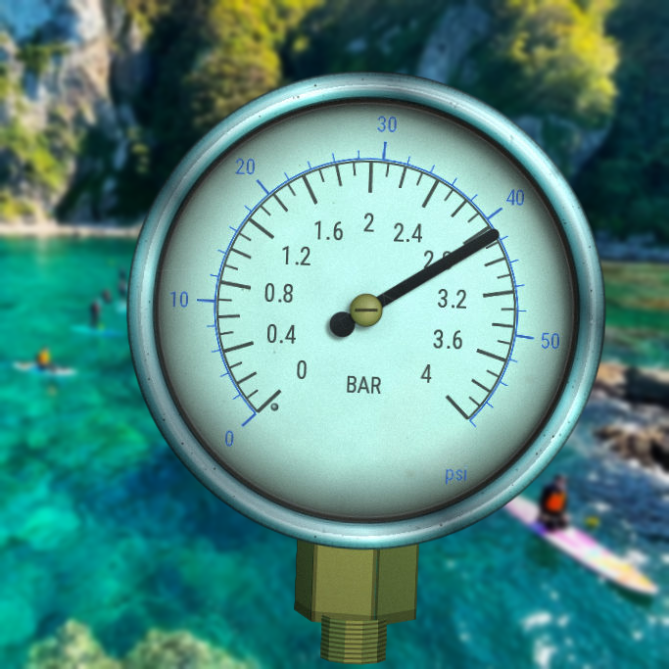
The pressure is 2.85 bar
